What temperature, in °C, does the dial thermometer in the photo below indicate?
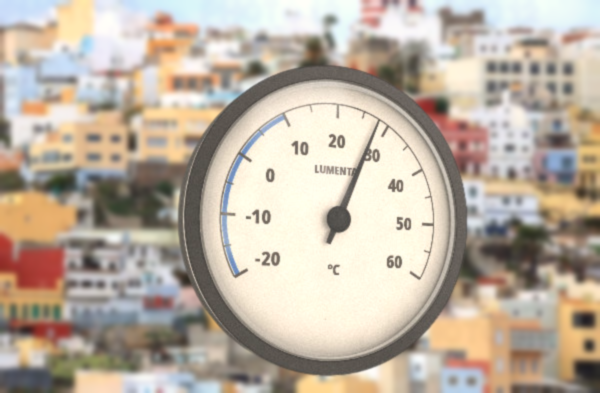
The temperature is 27.5 °C
